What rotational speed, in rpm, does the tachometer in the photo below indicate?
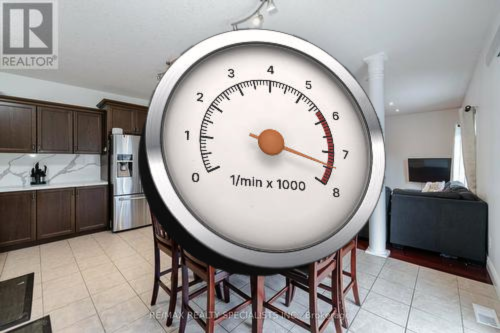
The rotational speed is 7500 rpm
